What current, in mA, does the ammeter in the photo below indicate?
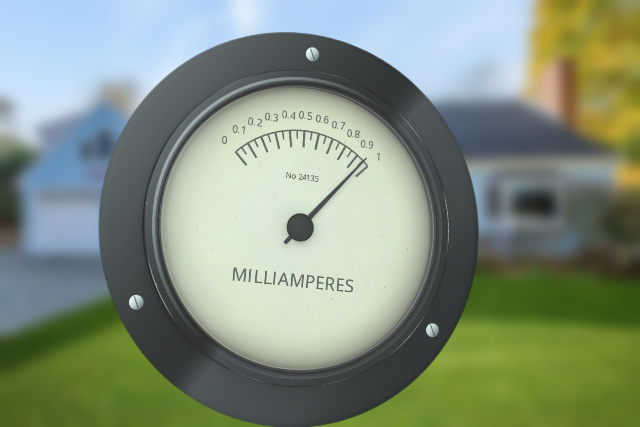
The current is 0.95 mA
